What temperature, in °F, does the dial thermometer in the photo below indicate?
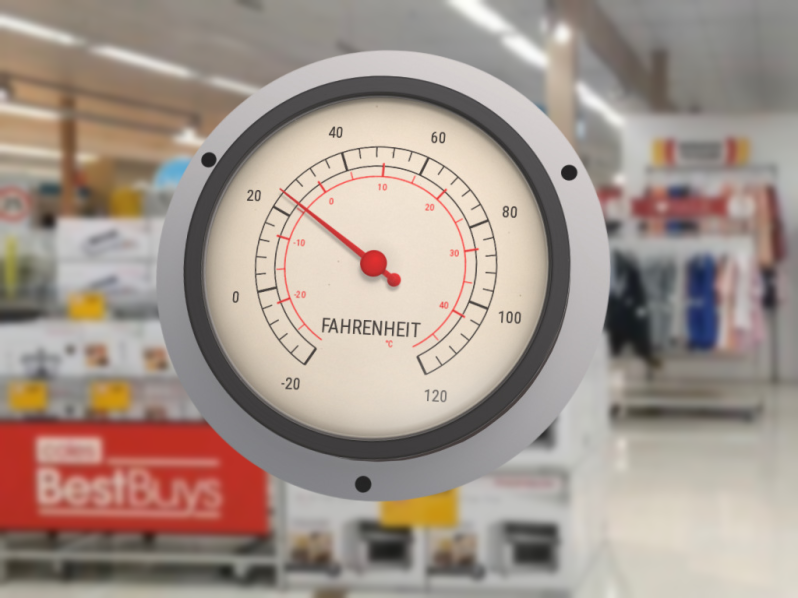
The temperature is 24 °F
